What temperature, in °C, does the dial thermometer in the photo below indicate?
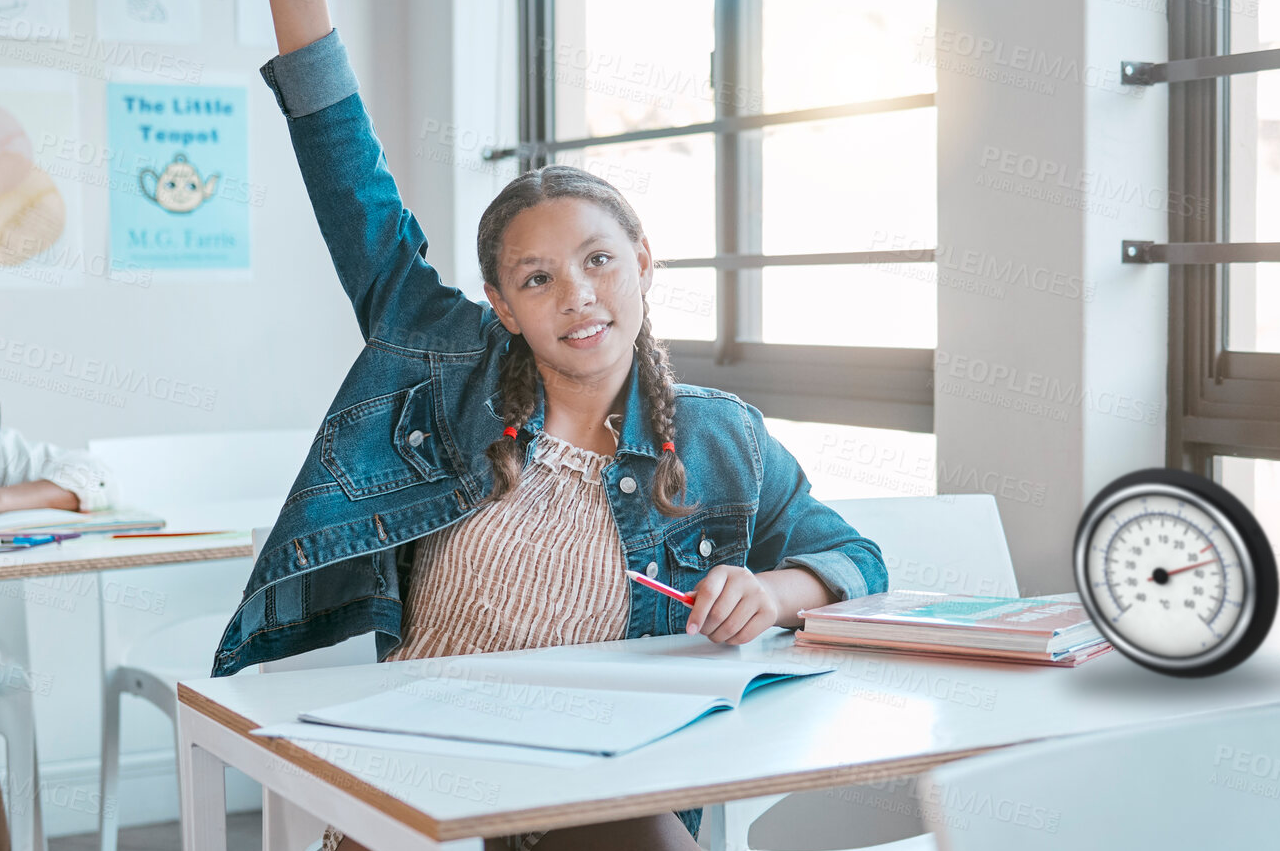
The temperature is 35 °C
